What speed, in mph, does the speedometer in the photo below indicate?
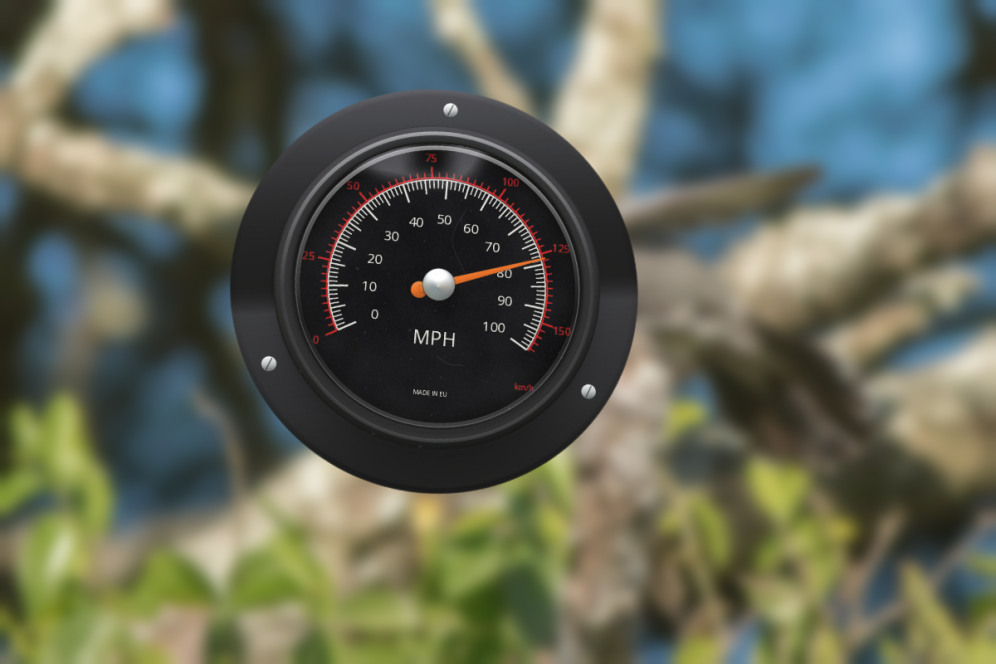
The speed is 79 mph
